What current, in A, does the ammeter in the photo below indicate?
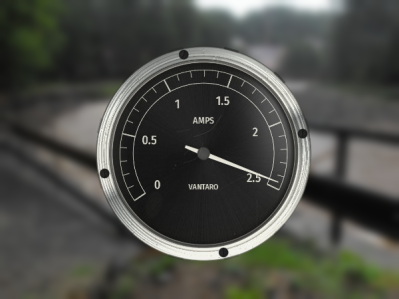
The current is 2.45 A
